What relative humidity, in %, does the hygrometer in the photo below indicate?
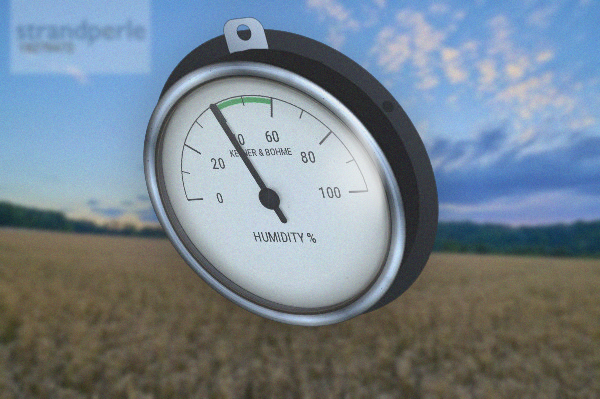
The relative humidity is 40 %
